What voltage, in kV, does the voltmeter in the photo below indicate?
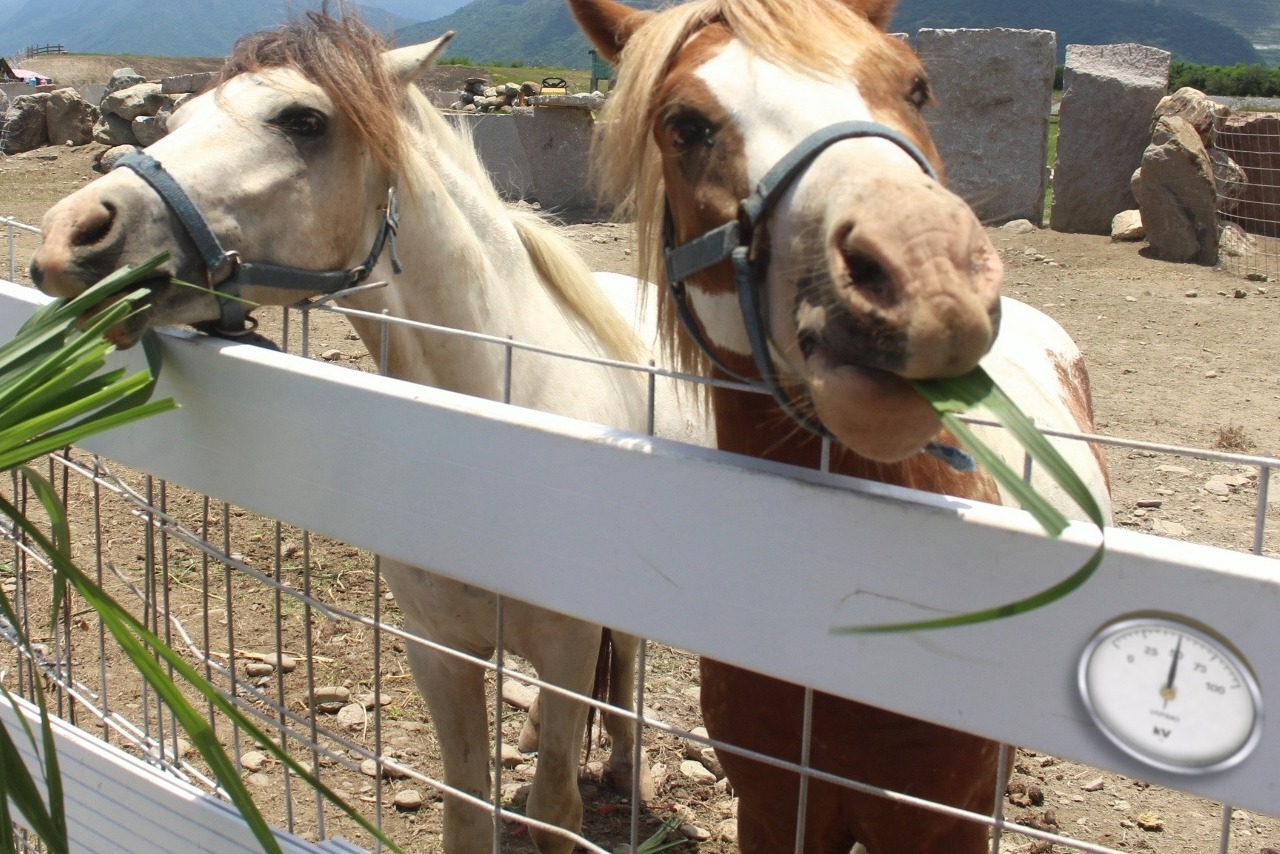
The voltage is 50 kV
